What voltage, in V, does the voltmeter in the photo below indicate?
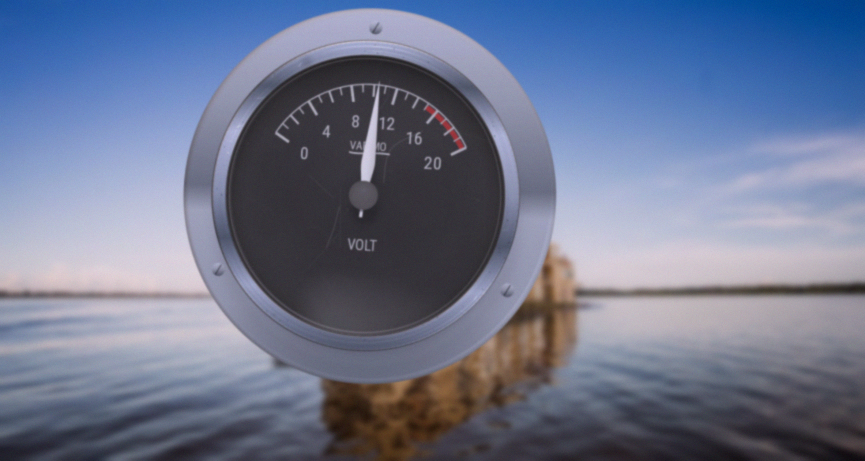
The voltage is 10.5 V
